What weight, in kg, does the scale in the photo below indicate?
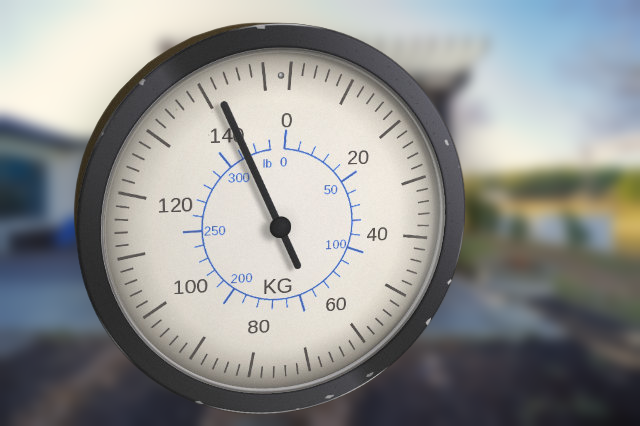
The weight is 142 kg
